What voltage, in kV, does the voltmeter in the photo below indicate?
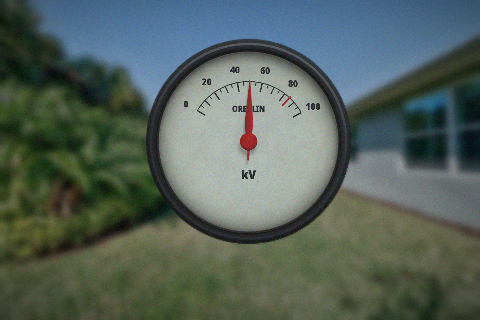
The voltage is 50 kV
